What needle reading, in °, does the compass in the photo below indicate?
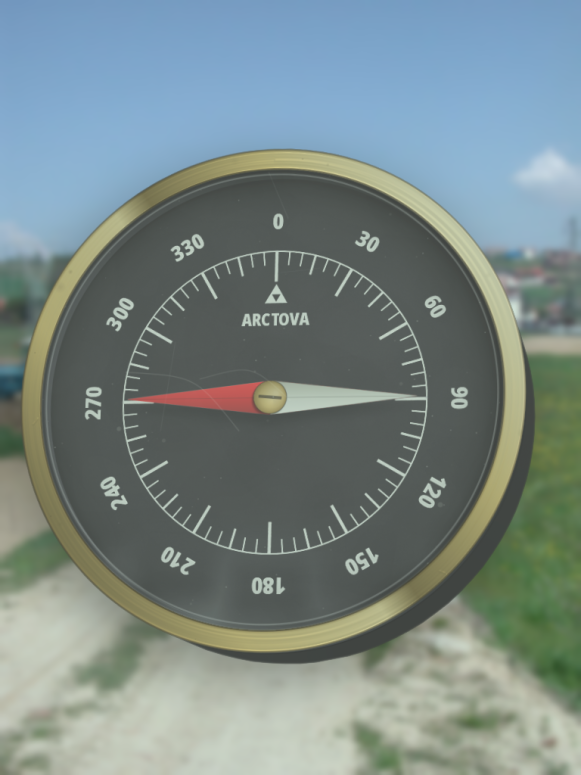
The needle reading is 270 °
